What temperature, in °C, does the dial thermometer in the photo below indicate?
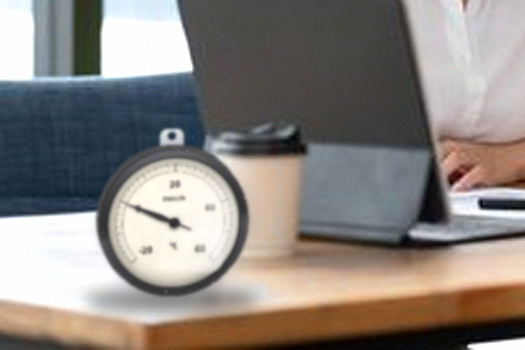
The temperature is 0 °C
